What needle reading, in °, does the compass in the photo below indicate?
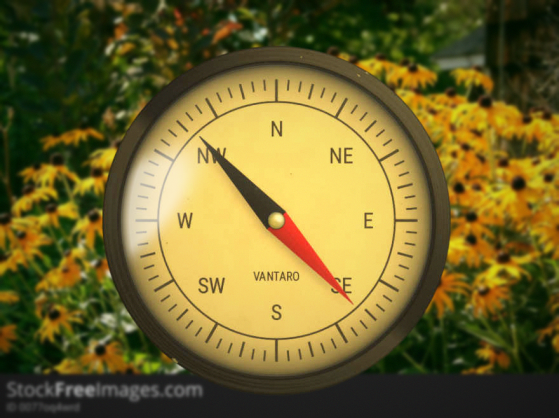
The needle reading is 137.5 °
